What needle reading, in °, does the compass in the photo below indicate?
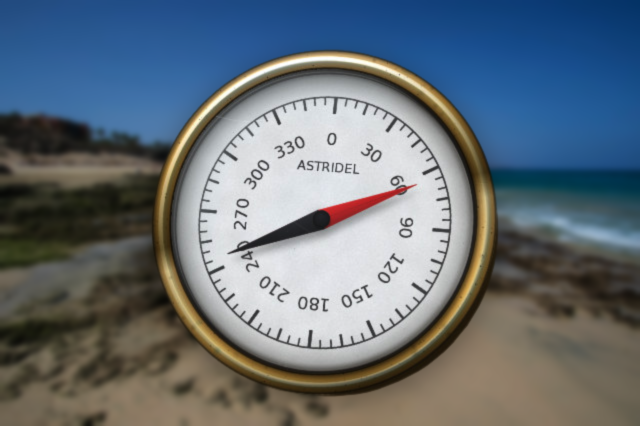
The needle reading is 65 °
